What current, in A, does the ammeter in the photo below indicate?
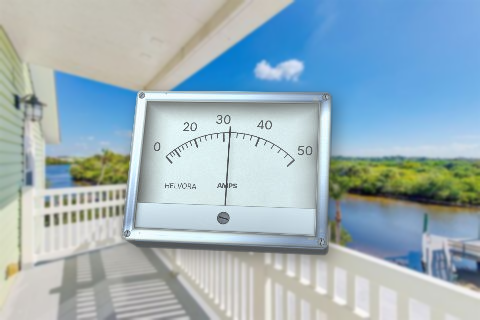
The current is 32 A
